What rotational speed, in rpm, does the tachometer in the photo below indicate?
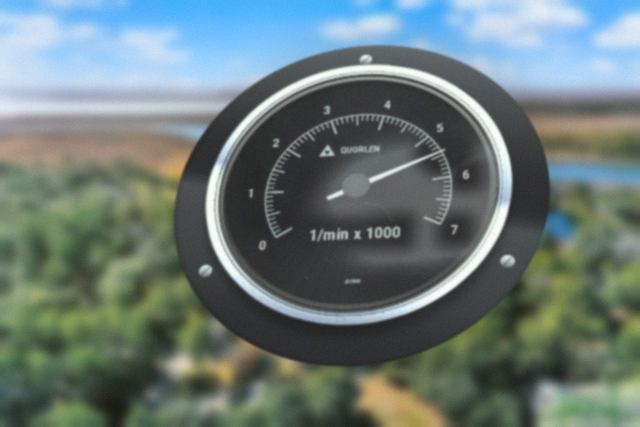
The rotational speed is 5500 rpm
